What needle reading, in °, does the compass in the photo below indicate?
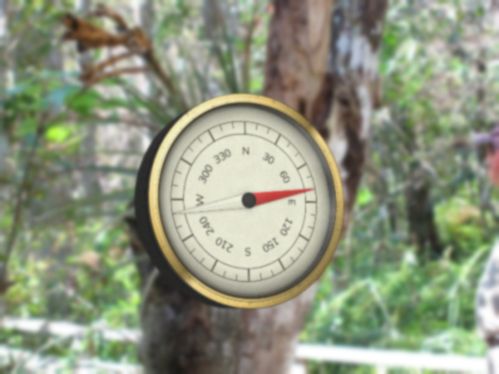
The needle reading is 80 °
